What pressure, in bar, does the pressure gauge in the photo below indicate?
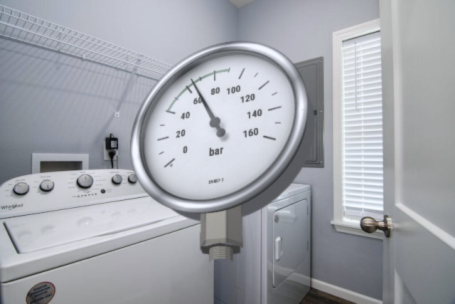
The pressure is 65 bar
